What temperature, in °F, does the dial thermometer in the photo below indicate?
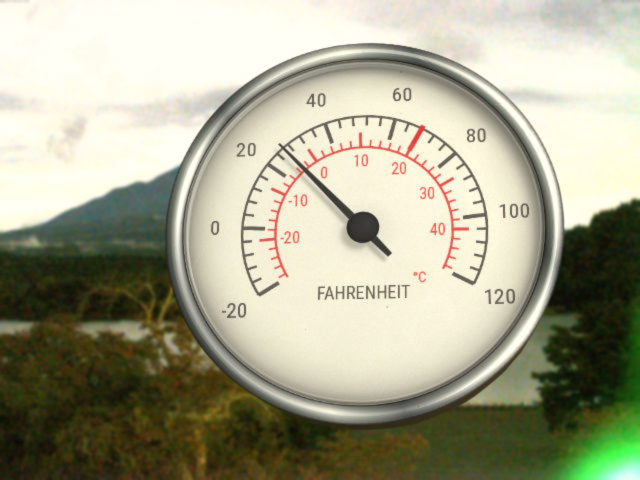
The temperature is 26 °F
